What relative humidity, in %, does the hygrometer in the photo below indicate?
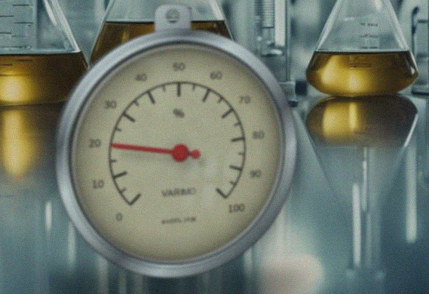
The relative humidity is 20 %
